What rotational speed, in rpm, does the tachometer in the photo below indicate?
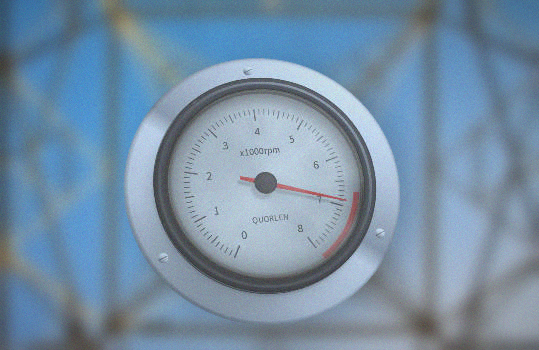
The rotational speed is 6900 rpm
